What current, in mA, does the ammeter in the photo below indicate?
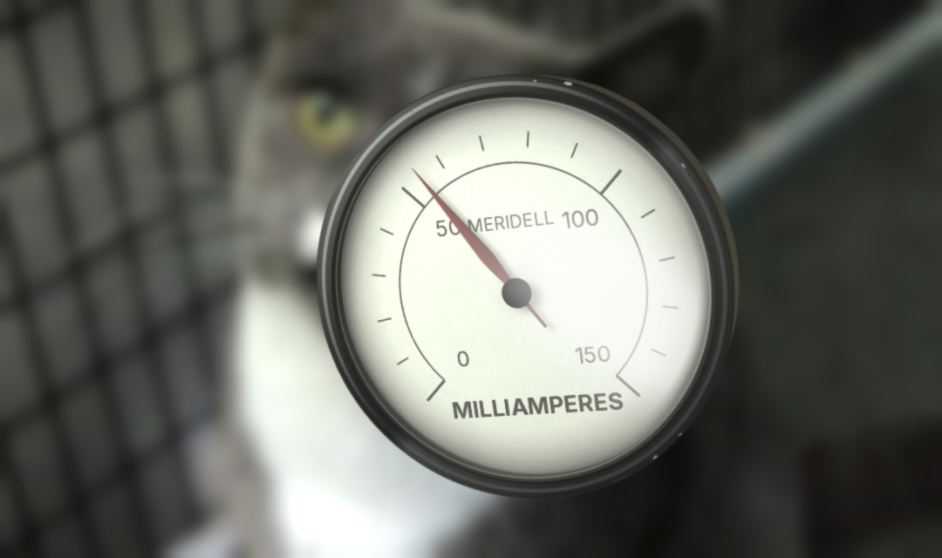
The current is 55 mA
